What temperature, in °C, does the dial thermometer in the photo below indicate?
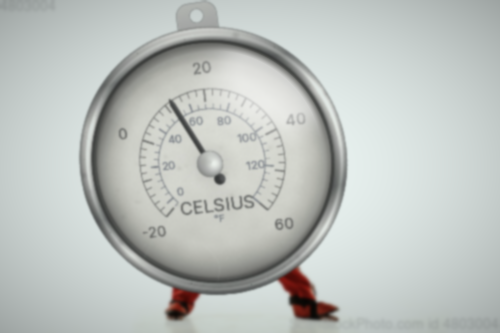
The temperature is 12 °C
